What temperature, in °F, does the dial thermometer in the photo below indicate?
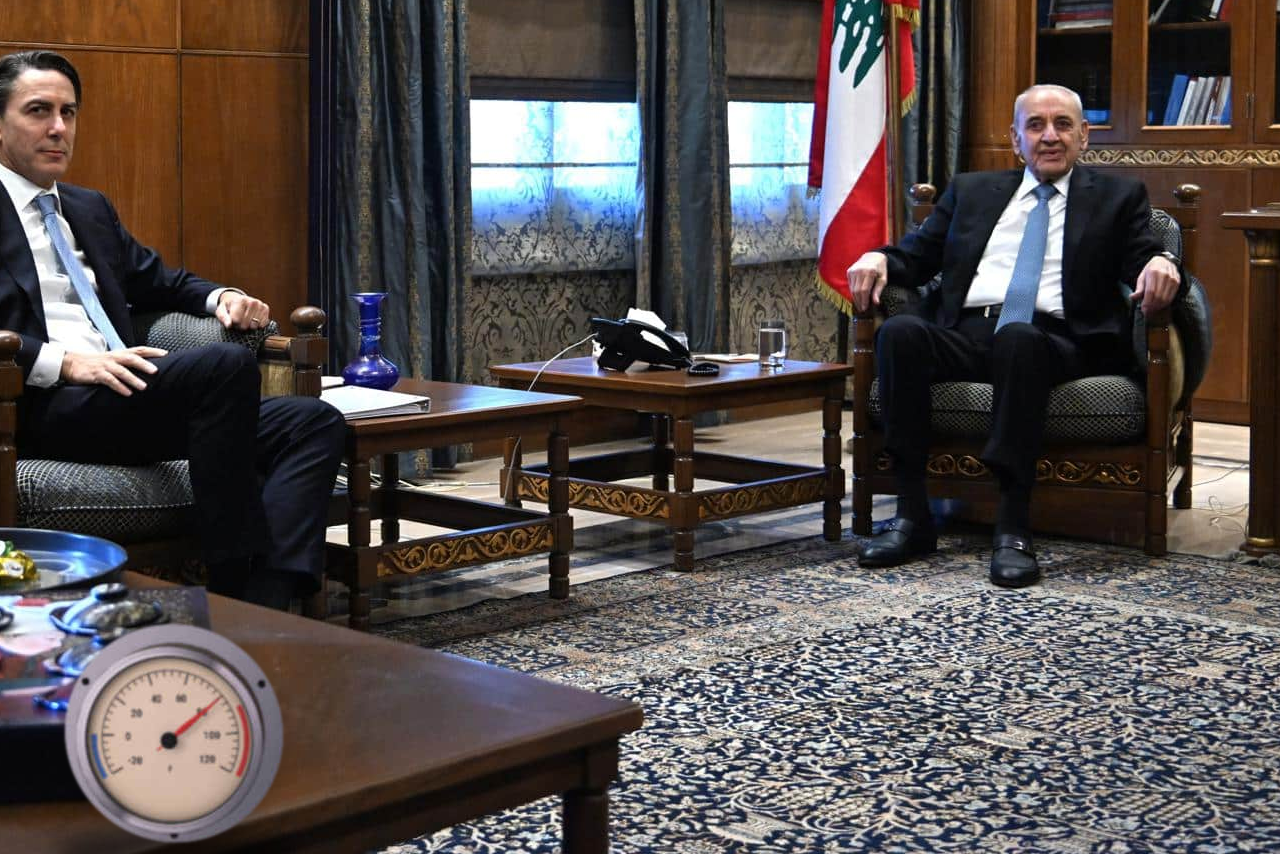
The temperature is 80 °F
